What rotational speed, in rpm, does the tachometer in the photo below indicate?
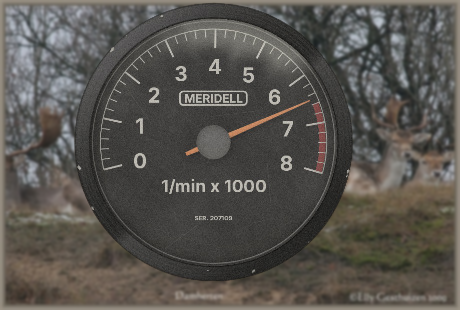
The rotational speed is 6500 rpm
